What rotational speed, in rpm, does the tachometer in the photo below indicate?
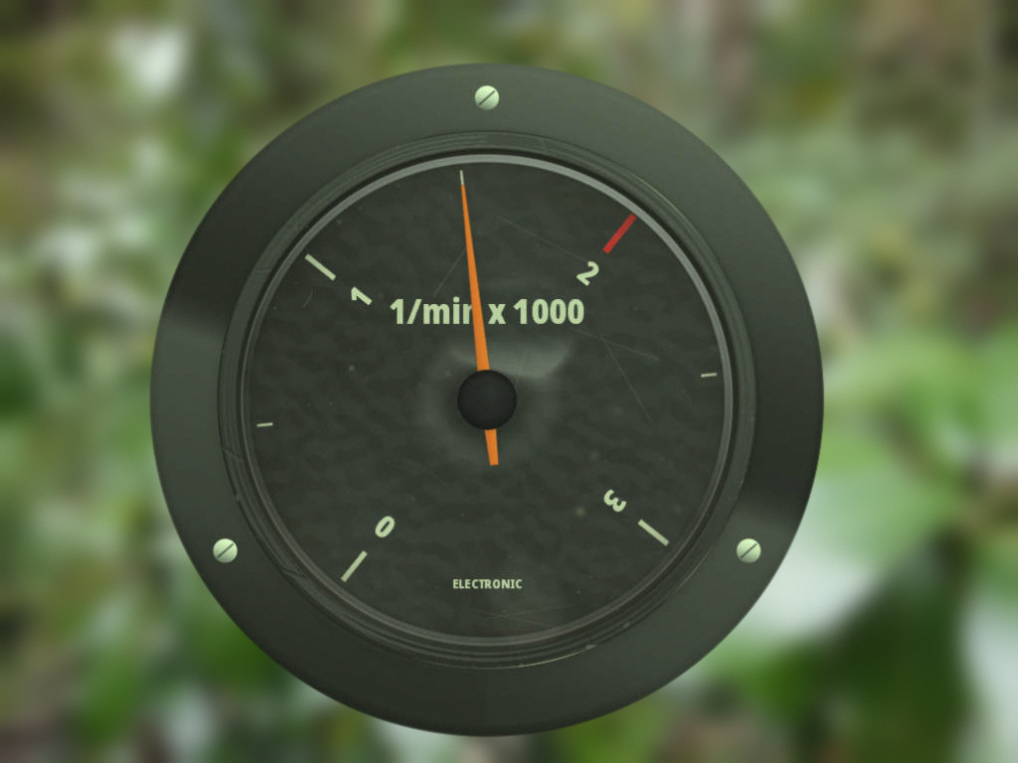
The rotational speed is 1500 rpm
